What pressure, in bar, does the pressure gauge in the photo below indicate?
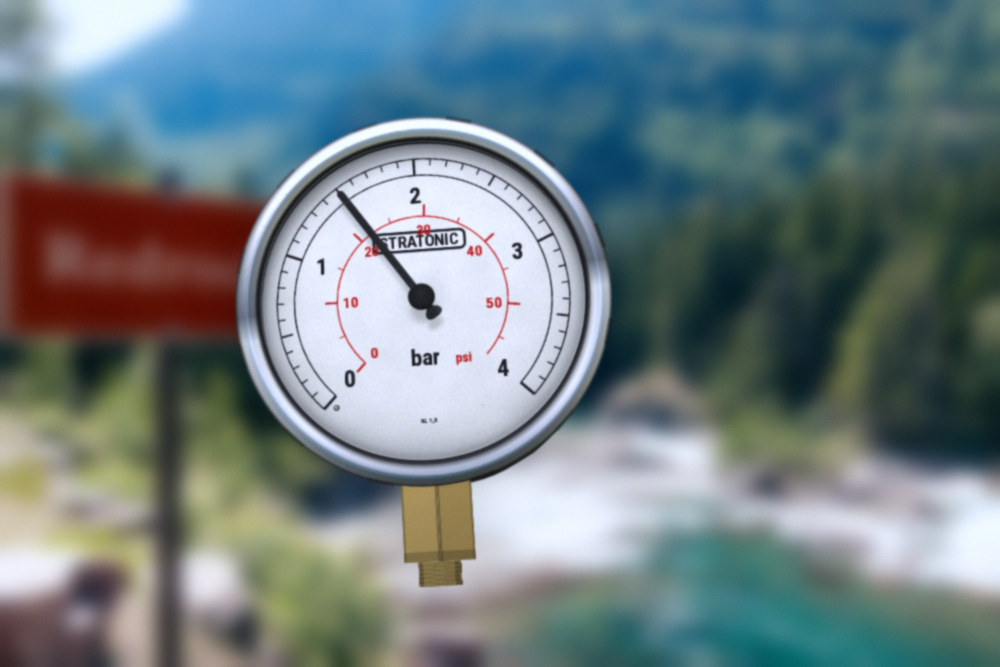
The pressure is 1.5 bar
